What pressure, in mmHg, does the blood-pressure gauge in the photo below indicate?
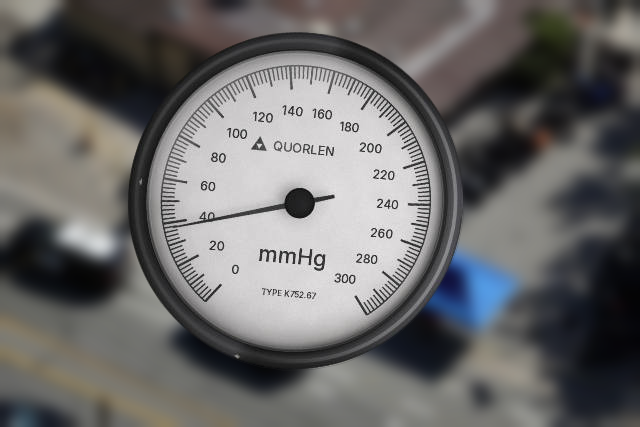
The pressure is 38 mmHg
